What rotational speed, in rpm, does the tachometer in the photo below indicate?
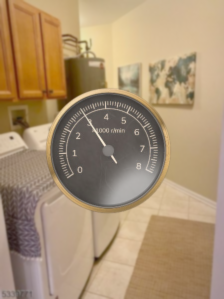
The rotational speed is 3000 rpm
